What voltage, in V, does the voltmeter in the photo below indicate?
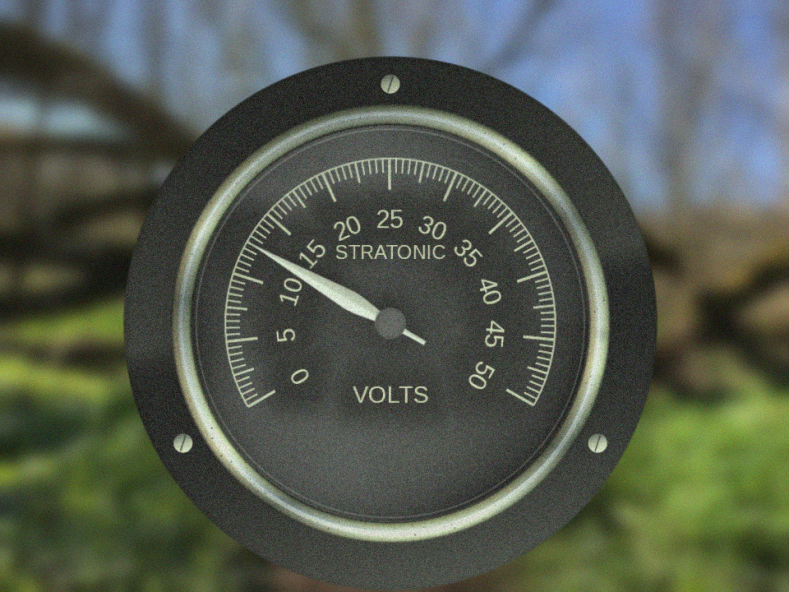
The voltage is 12.5 V
